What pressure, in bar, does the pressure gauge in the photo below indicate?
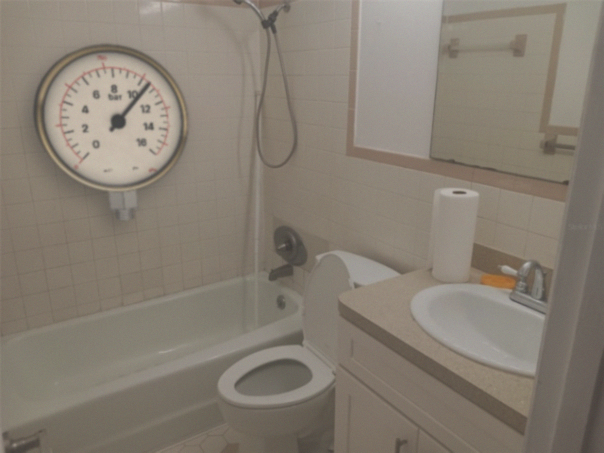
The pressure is 10.5 bar
